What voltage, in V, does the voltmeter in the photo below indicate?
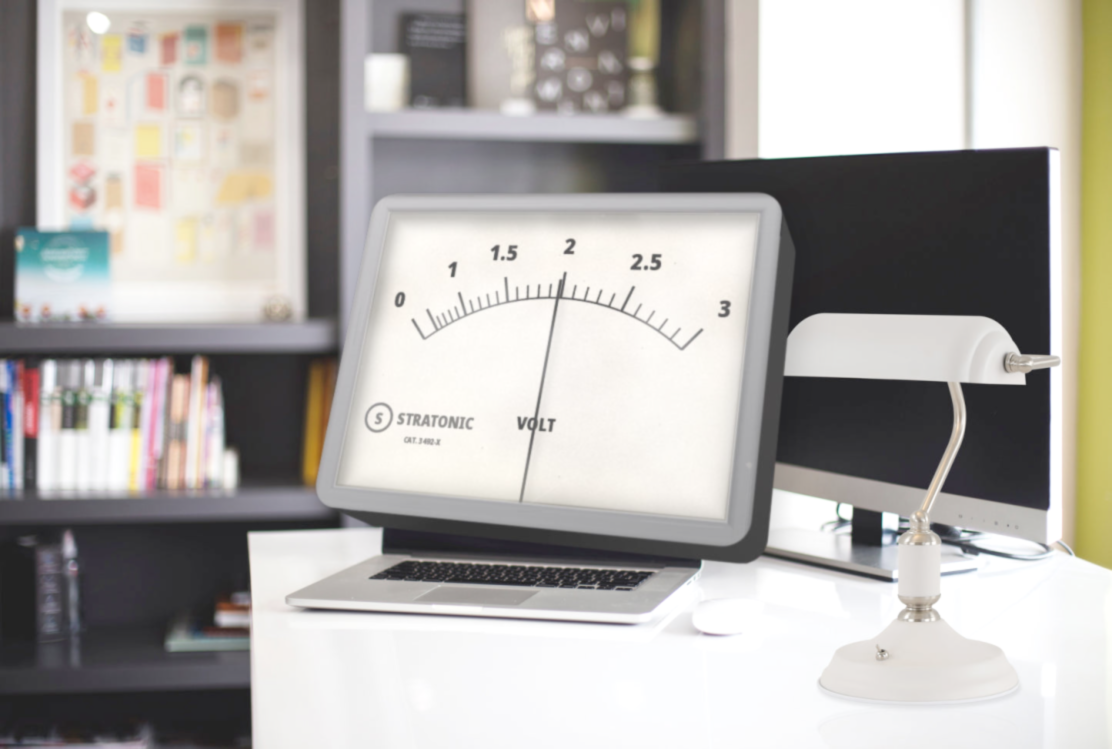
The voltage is 2 V
